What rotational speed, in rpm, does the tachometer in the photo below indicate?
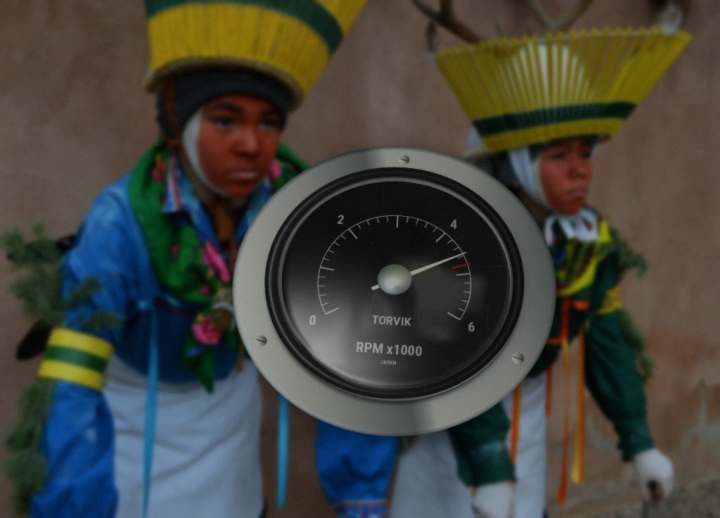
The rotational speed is 4600 rpm
